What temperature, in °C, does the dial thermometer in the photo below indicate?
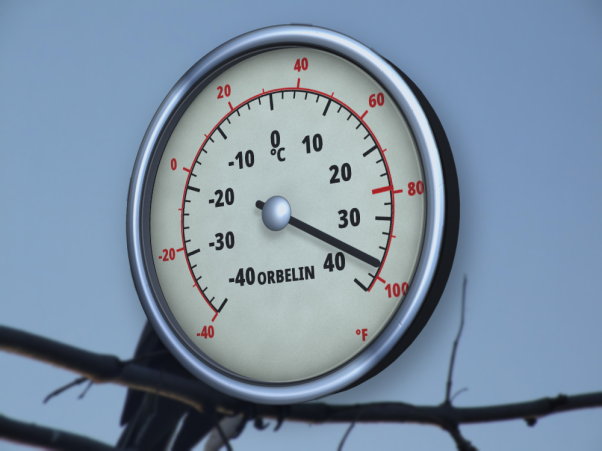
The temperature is 36 °C
